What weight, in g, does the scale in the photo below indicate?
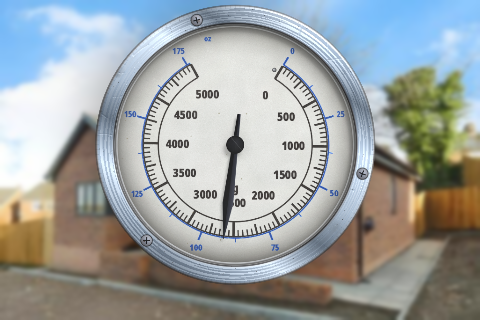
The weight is 2600 g
